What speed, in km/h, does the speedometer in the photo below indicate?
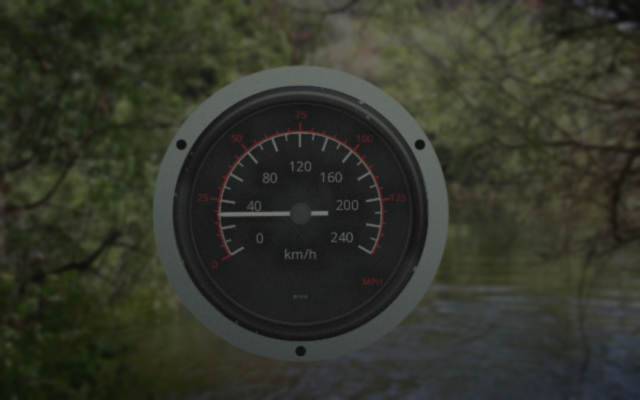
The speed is 30 km/h
